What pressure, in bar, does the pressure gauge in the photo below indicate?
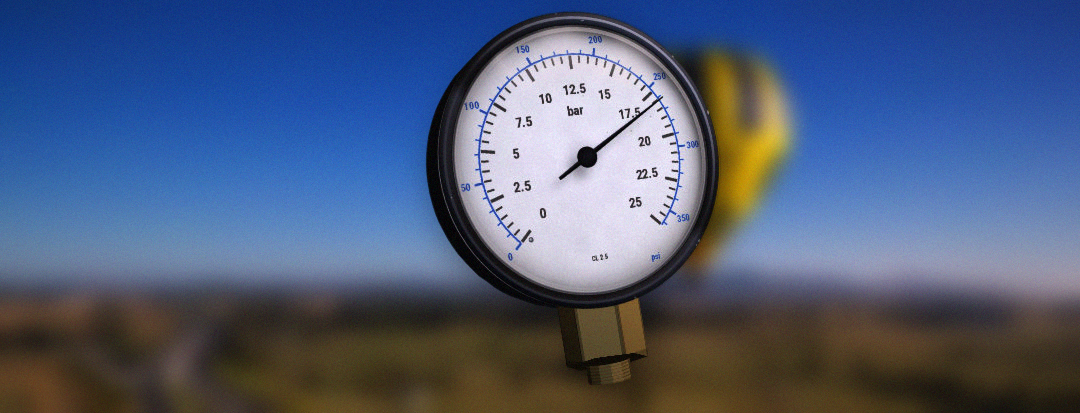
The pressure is 18 bar
